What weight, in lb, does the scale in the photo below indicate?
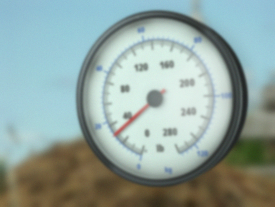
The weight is 30 lb
